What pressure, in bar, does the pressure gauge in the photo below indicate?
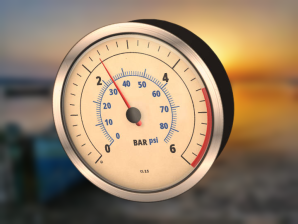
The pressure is 2.4 bar
